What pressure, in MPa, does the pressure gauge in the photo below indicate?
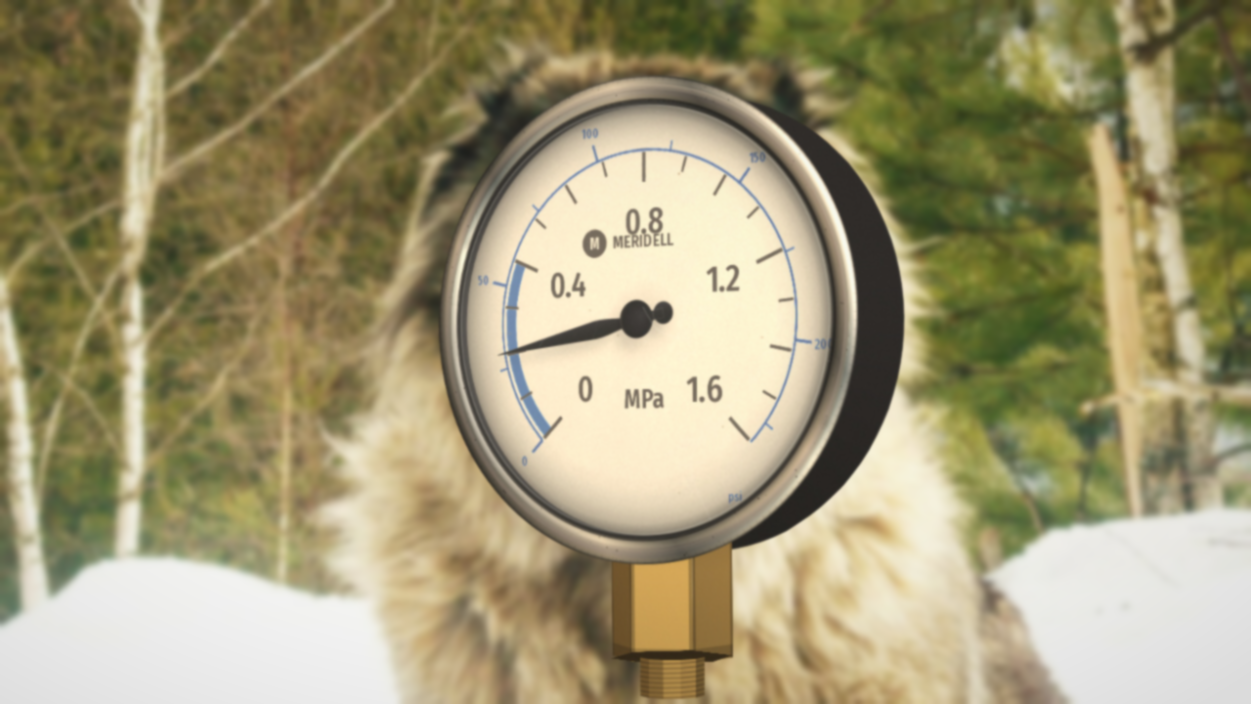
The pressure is 0.2 MPa
